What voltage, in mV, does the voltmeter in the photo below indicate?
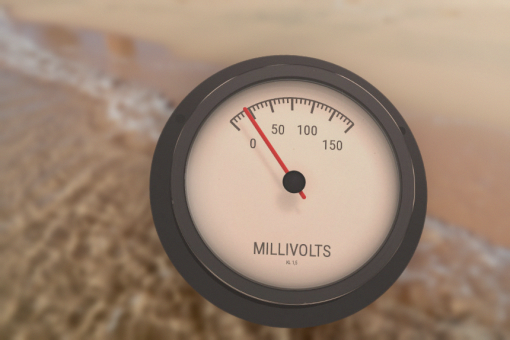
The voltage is 20 mV
